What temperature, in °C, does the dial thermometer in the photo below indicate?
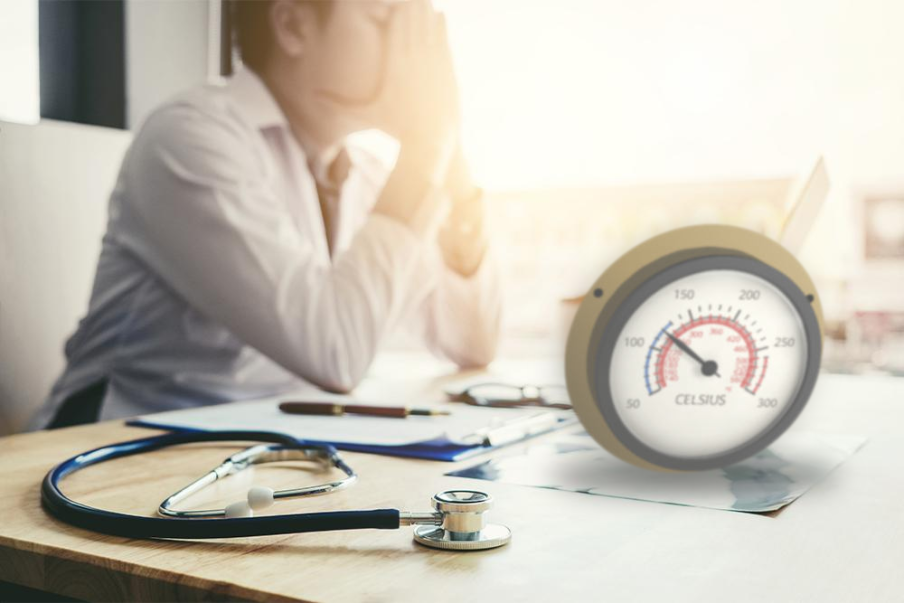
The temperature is 120 °C
